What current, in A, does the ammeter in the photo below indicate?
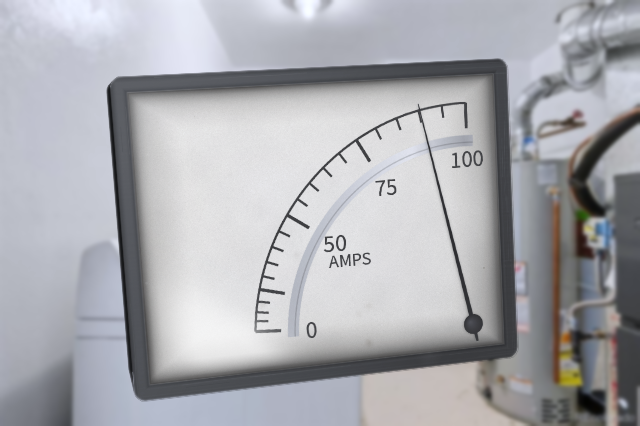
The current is 90 A
